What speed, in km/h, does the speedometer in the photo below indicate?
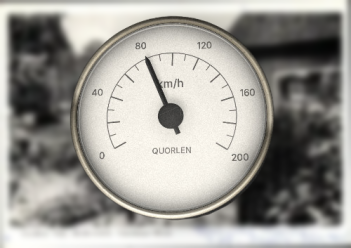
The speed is 80 km/h
